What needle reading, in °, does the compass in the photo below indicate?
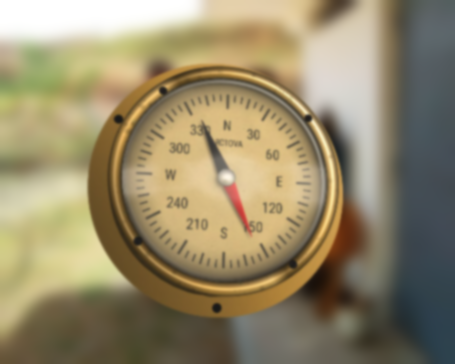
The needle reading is 155 °
